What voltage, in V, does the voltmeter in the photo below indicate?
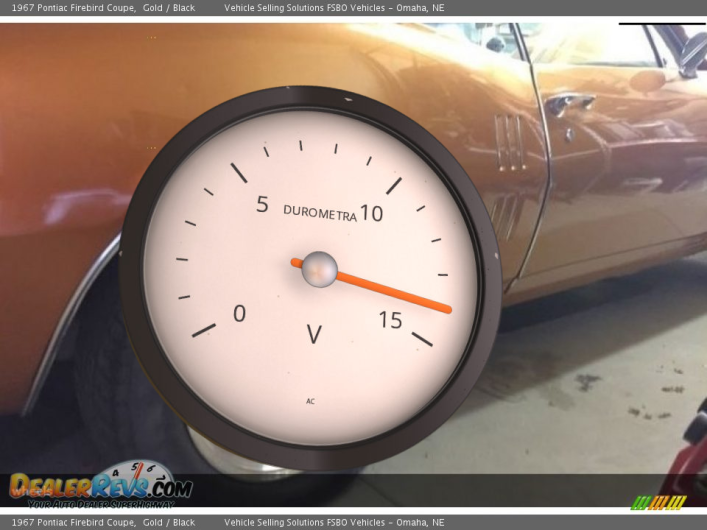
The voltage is 14 V
